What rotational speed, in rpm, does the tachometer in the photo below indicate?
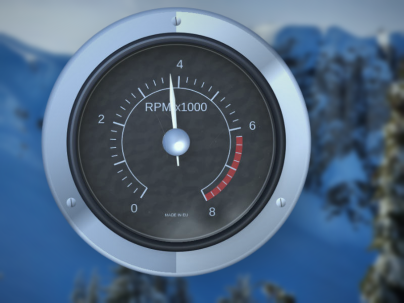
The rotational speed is 3800 rpm
